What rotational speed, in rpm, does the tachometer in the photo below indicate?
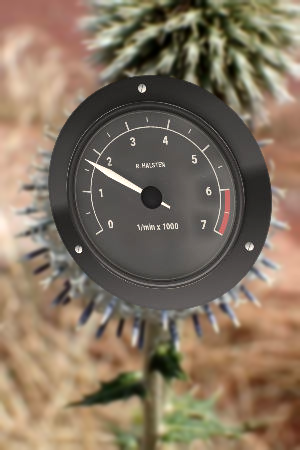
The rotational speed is 1750 rpm
